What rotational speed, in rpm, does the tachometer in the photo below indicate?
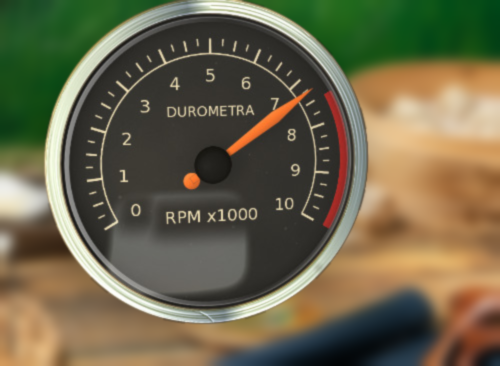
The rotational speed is 7250 rpm
